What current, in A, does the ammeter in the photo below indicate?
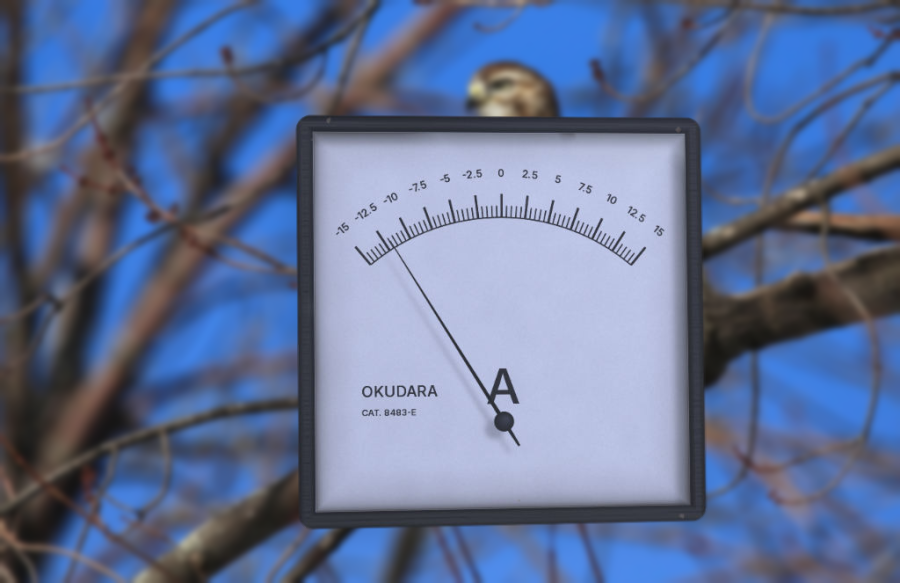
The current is -12 A
